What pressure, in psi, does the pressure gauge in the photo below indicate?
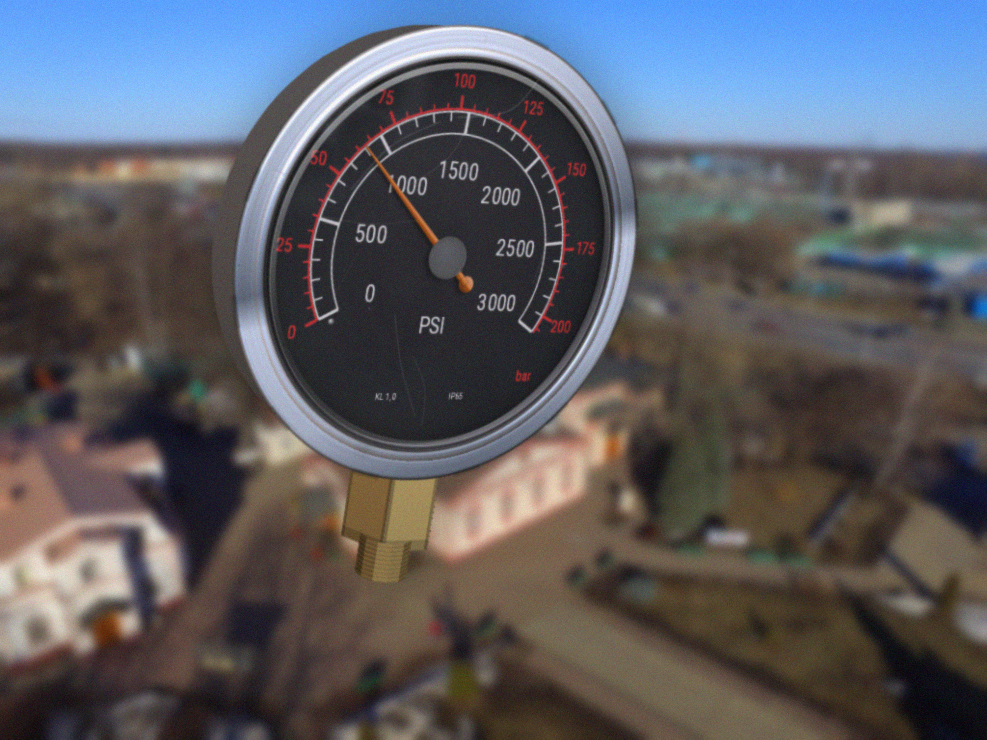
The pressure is 900 psi
